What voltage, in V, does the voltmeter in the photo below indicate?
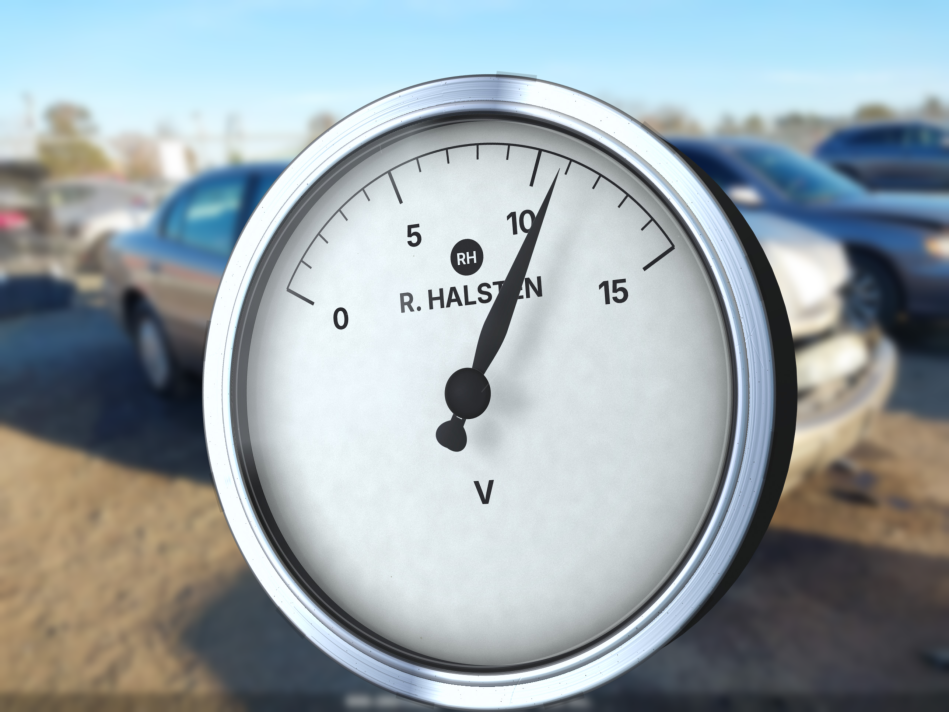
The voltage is 11 V
